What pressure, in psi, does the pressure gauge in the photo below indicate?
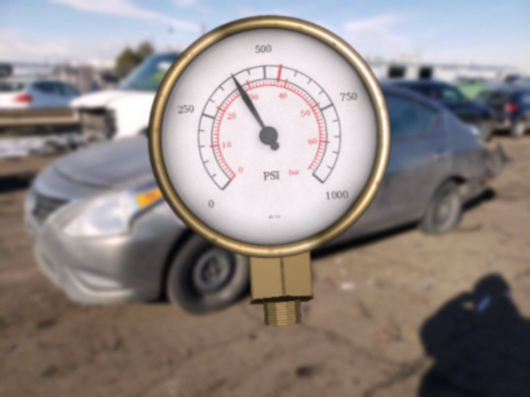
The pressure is 400 psi
